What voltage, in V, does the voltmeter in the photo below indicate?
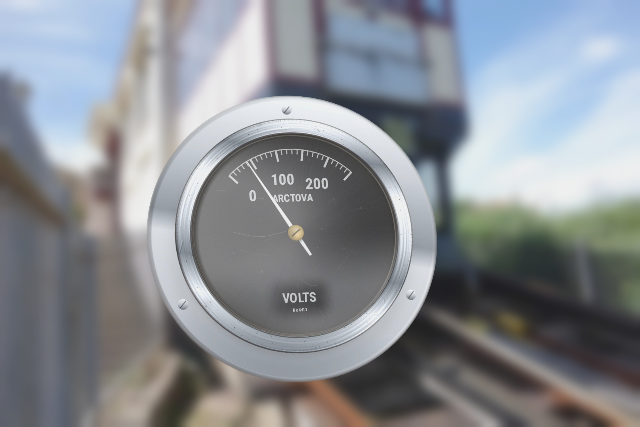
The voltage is 40 V
